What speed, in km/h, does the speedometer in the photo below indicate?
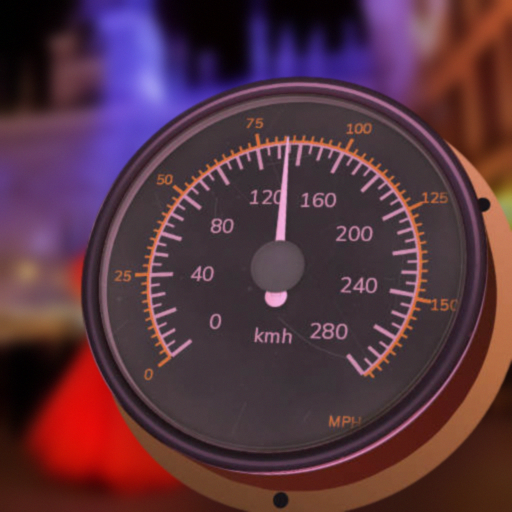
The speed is 135 km/h
